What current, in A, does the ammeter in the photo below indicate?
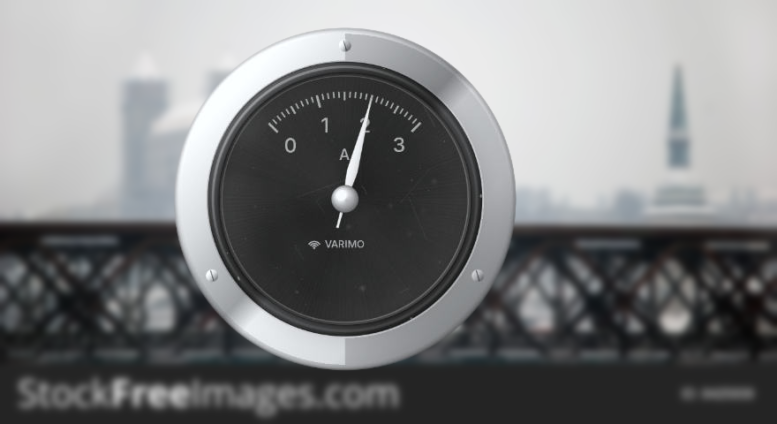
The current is 2 A
